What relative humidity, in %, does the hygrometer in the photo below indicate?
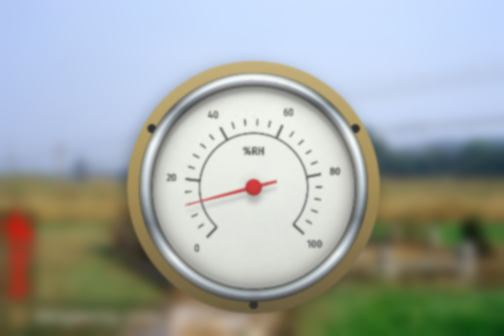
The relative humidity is 12 %
